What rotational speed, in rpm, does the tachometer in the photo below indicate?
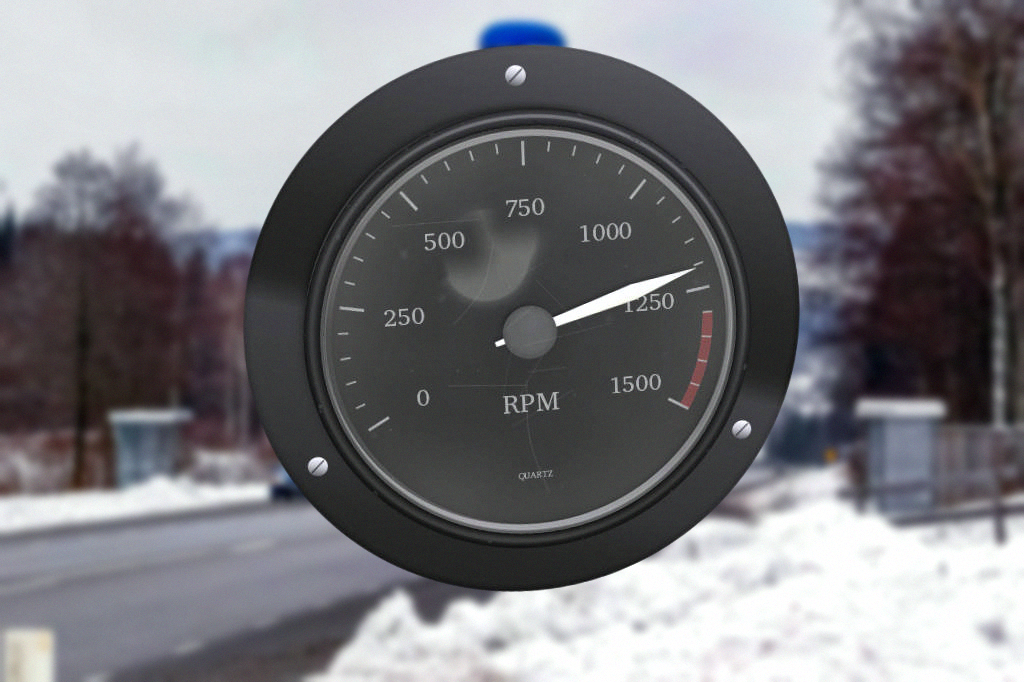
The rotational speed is 1200 rpm
